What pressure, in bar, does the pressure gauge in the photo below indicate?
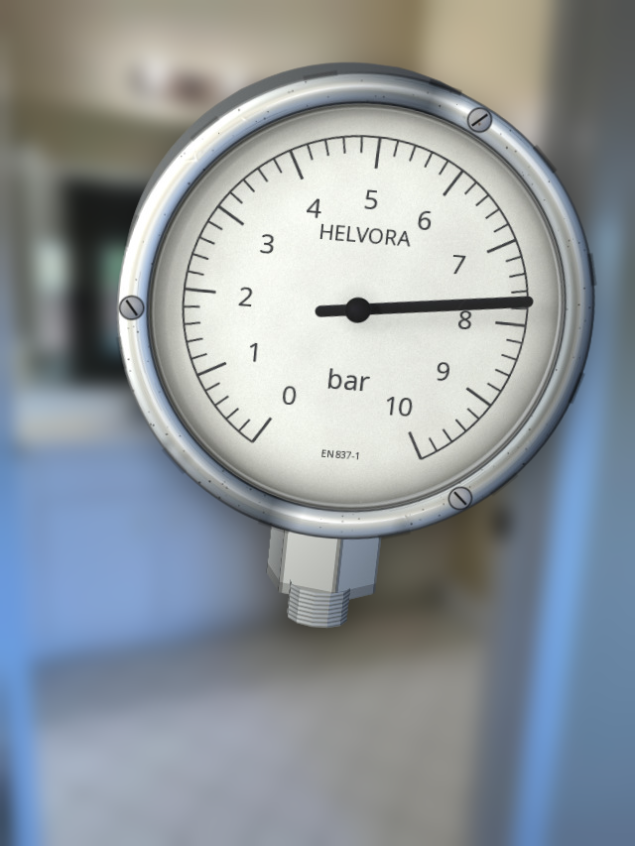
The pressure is 7.7 bar
